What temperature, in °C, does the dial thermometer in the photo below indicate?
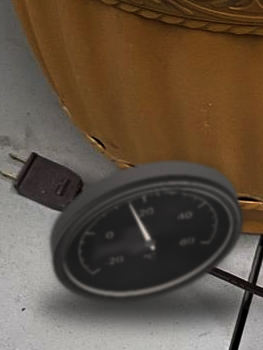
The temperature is 16 °C
